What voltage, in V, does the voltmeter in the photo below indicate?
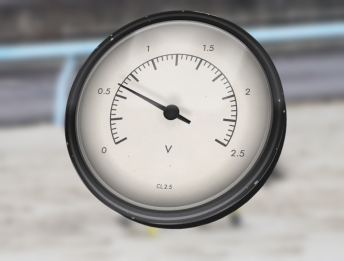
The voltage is 0.6 V
